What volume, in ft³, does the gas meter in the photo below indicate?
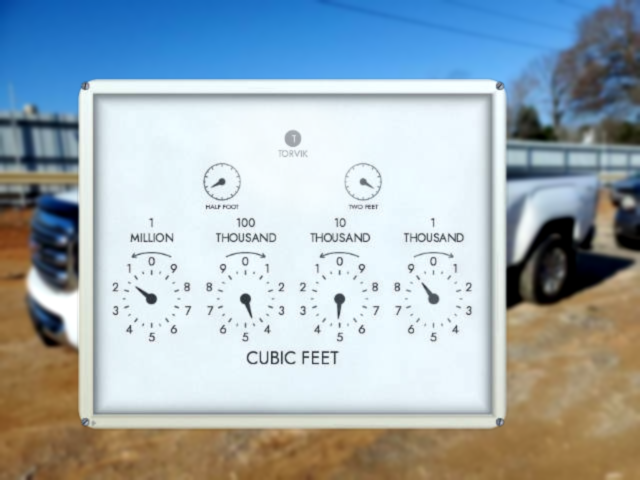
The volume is 144900 ft³
